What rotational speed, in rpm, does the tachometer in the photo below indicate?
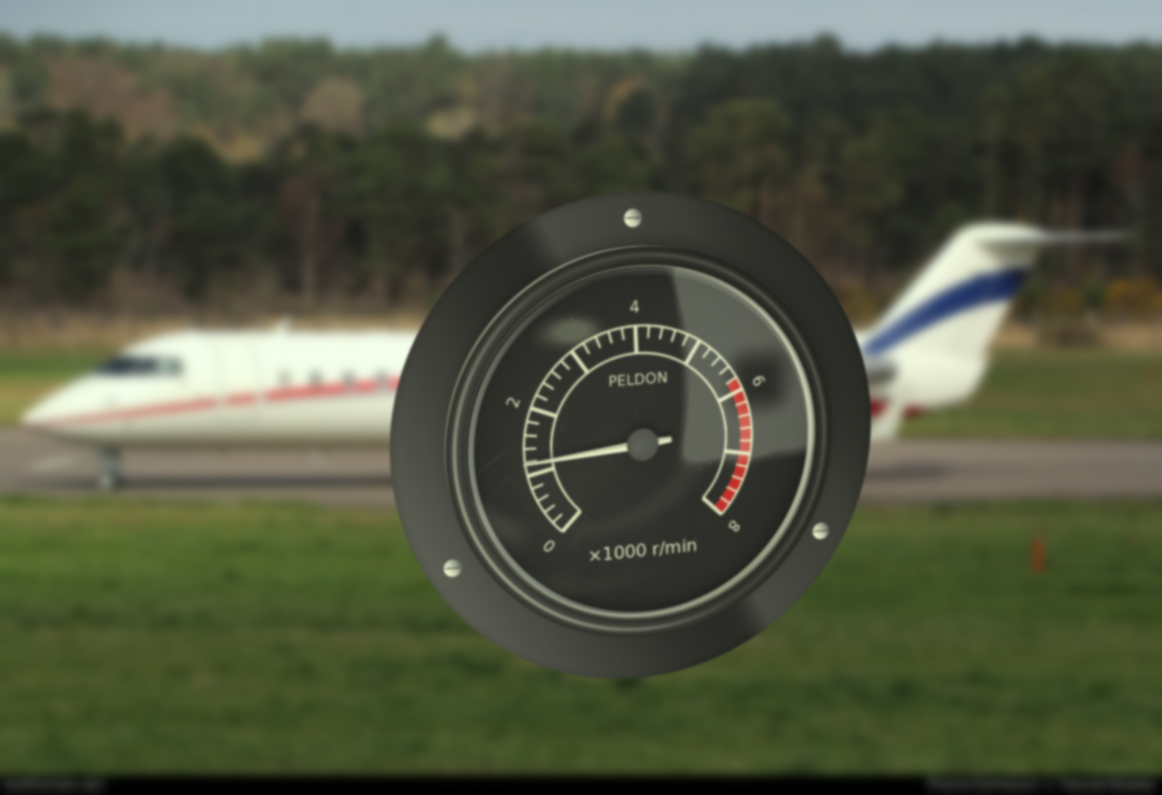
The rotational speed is 1200 rpm
